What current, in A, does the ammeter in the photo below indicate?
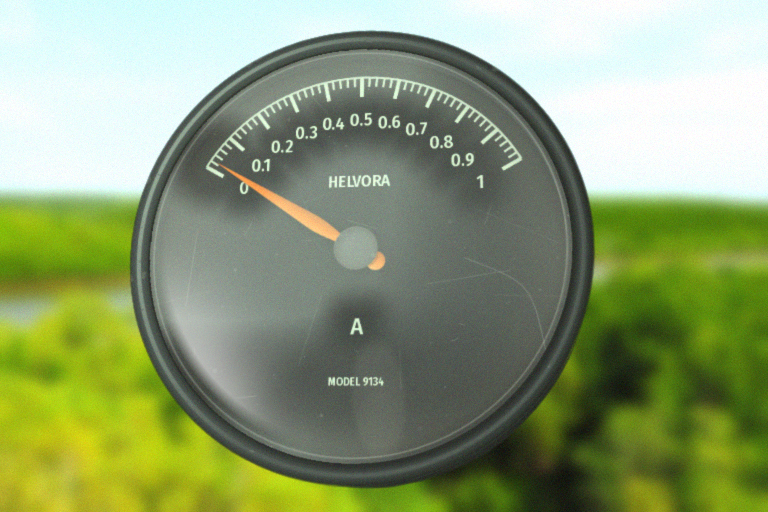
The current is 0.02 A
